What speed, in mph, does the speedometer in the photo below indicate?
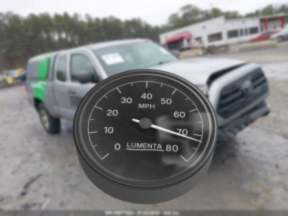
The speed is 72.5 mph
